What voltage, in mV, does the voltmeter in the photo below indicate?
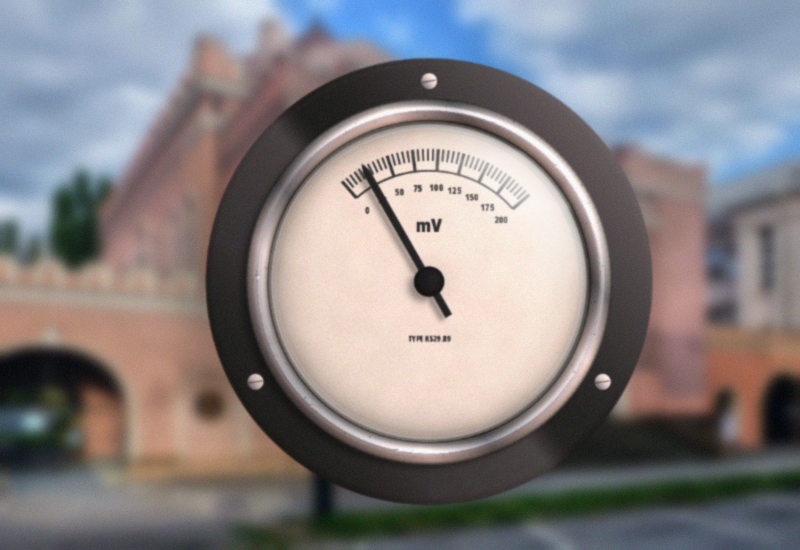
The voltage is 25 mV
